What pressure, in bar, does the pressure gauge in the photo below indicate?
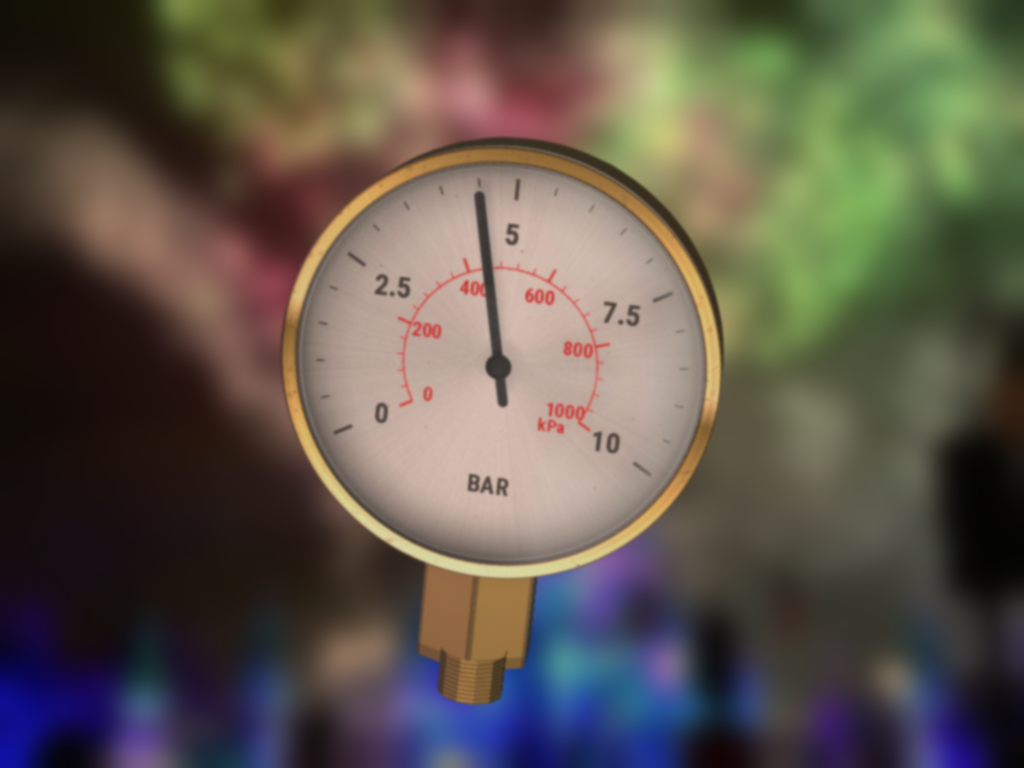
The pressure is 4.5 bar
